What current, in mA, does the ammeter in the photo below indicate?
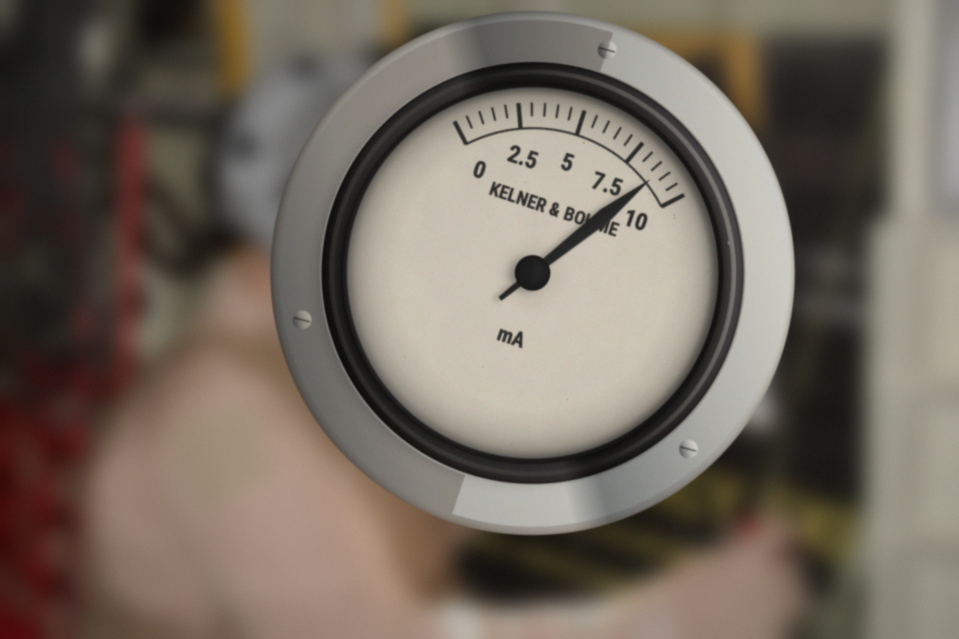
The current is 8.75 mA
